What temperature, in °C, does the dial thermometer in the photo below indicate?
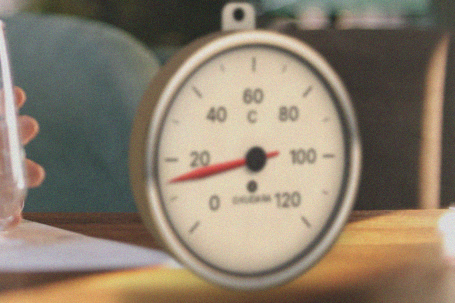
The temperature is 15 °C
